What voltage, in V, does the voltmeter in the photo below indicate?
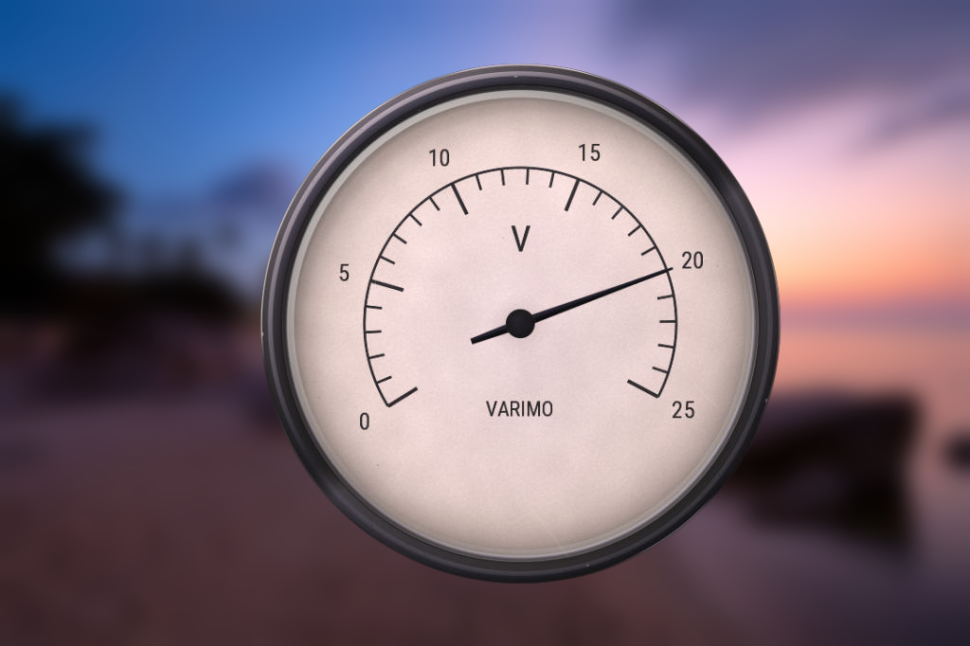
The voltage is 20 V
